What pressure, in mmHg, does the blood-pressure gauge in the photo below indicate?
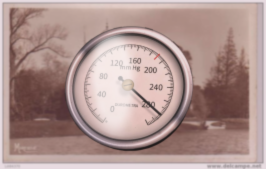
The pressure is 280 mmHg
